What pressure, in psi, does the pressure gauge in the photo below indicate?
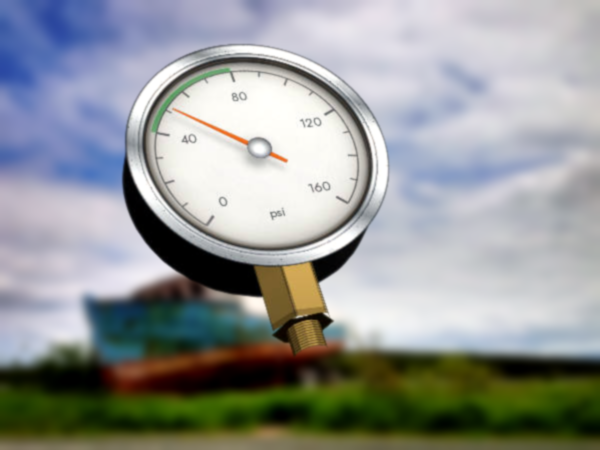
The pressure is 50 psi
